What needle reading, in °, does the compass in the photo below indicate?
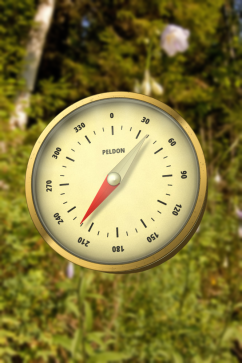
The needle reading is 220 °
